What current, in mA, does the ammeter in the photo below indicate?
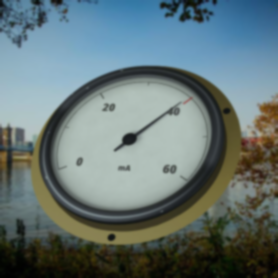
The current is 40 mA
